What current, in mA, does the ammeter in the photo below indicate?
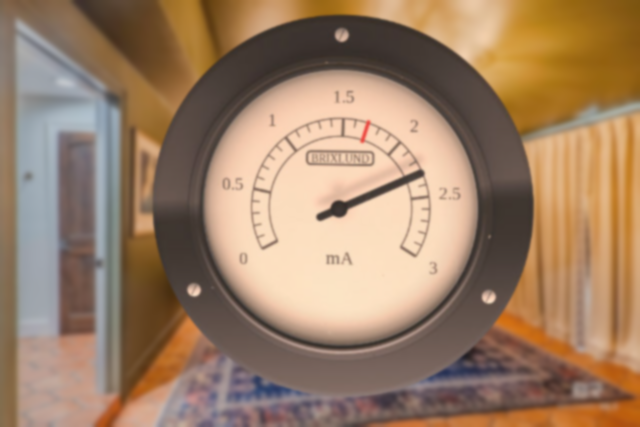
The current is 2.3 mA
